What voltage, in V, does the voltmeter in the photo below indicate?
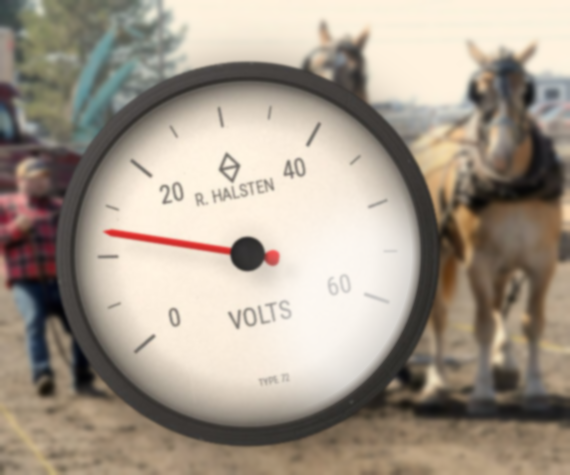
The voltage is 12.5 V
